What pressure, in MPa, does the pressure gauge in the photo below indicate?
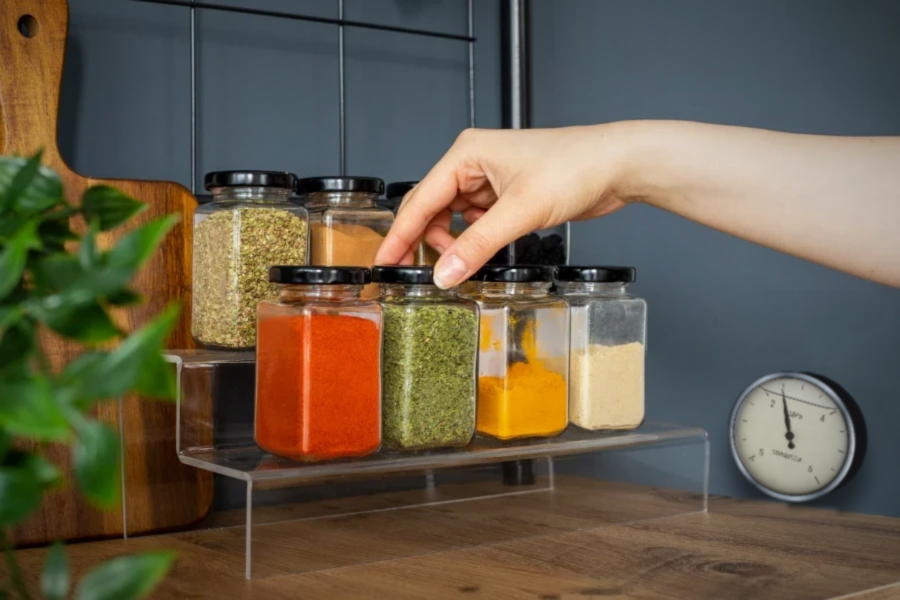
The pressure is 2.5 MPa
